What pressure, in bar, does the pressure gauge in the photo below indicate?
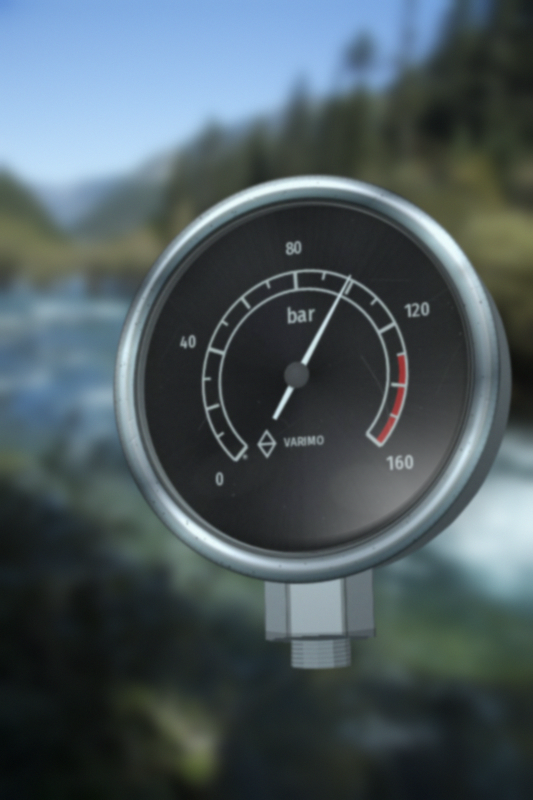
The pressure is 100 bar
